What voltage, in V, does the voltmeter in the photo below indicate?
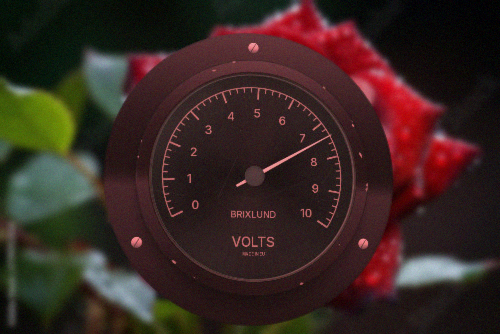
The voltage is 7.4 V
